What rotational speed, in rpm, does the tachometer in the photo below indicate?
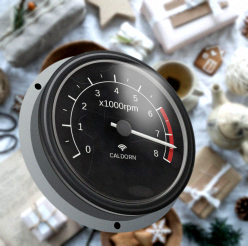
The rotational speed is 7500 rpm
